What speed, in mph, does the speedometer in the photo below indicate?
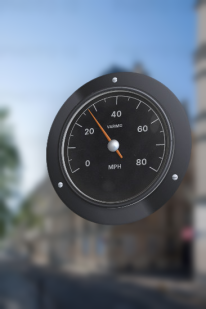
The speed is 27.5 mph
